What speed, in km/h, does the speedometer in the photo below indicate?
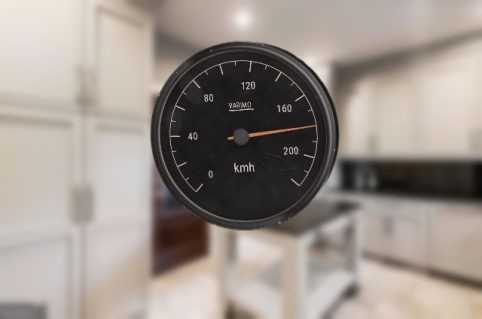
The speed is 180 km/h
